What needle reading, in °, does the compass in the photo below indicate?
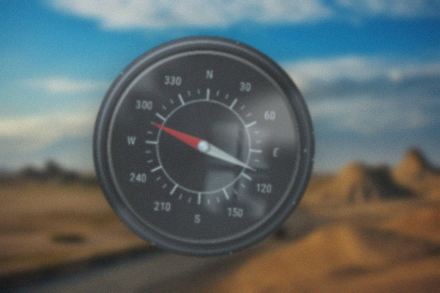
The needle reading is 290 °
